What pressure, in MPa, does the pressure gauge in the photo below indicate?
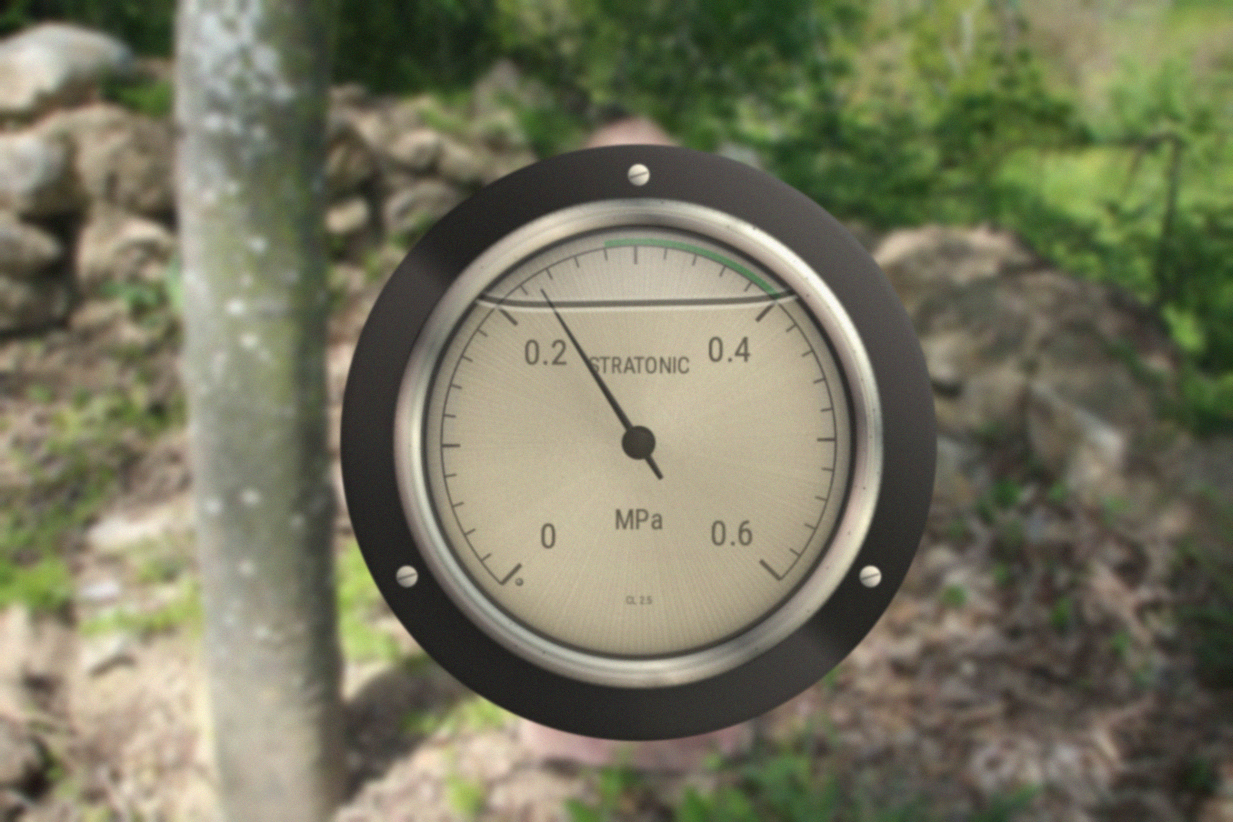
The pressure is 0.23 MPa
